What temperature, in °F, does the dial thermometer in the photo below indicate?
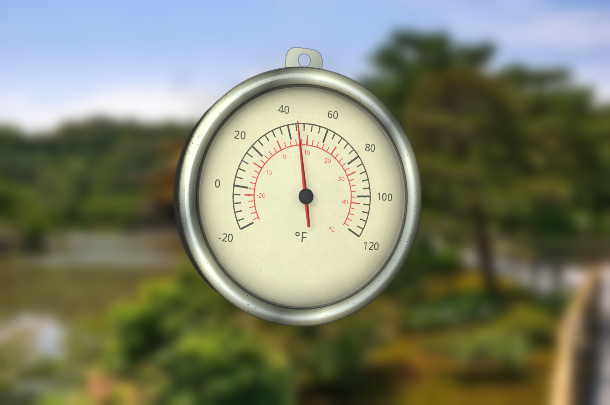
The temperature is 44 °F
